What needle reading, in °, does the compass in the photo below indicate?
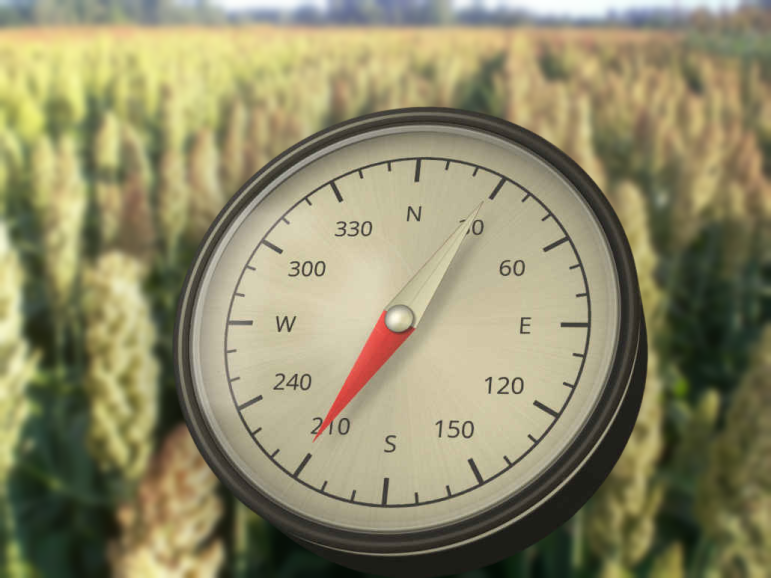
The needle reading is 210 °
